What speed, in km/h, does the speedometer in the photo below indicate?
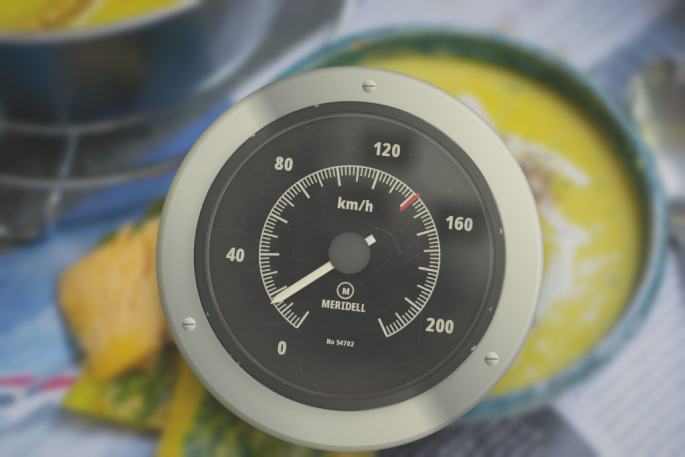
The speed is 16 km/h
